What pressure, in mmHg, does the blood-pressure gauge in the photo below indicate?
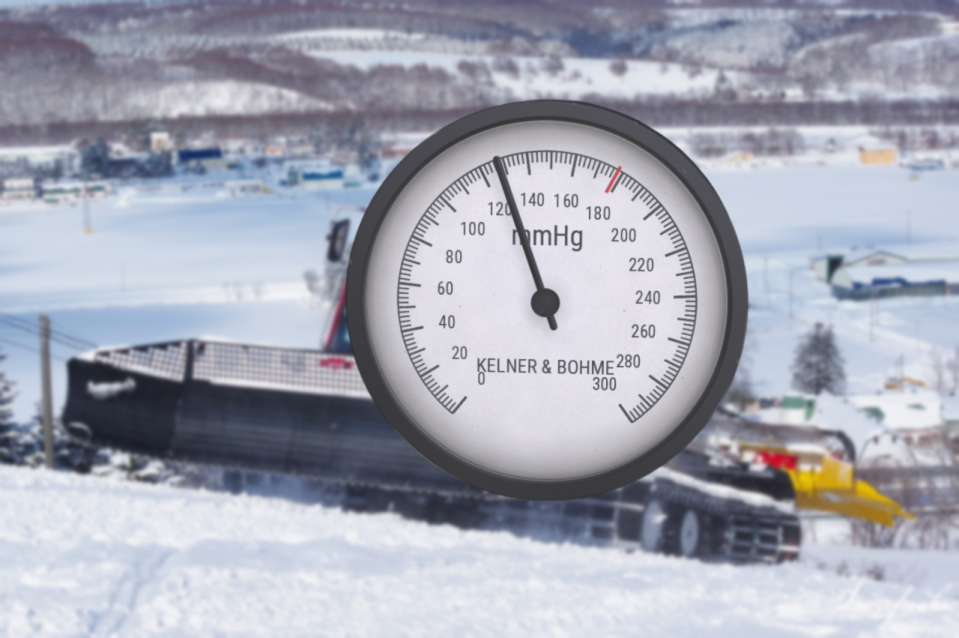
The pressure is 128 mmHg
